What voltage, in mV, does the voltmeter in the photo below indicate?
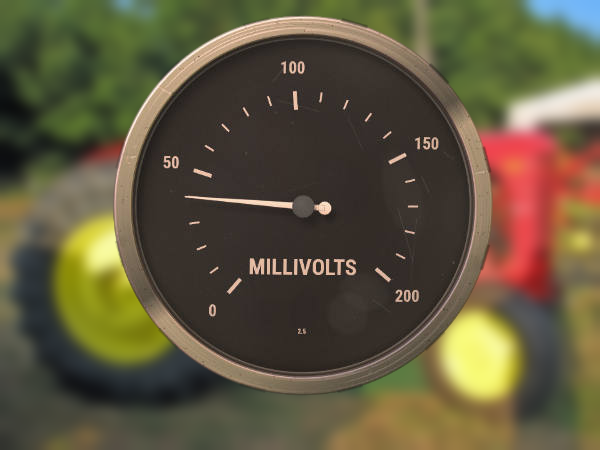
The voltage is 40 mV
